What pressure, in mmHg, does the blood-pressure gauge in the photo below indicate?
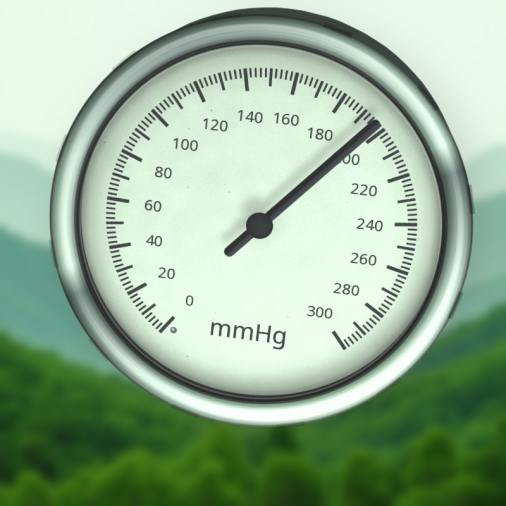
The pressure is 196 mmHg
